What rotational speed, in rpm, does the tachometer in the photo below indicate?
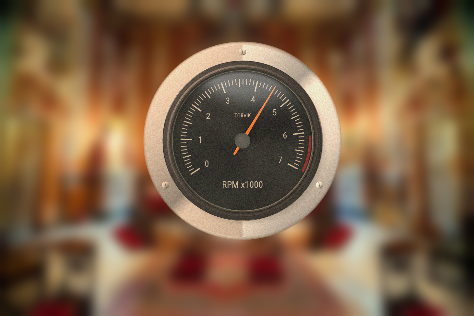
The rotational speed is 4500 rpm
